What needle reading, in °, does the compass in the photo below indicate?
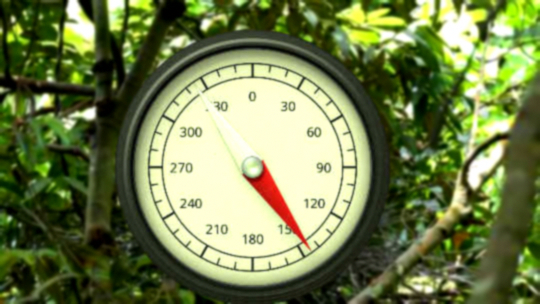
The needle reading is 145 °
